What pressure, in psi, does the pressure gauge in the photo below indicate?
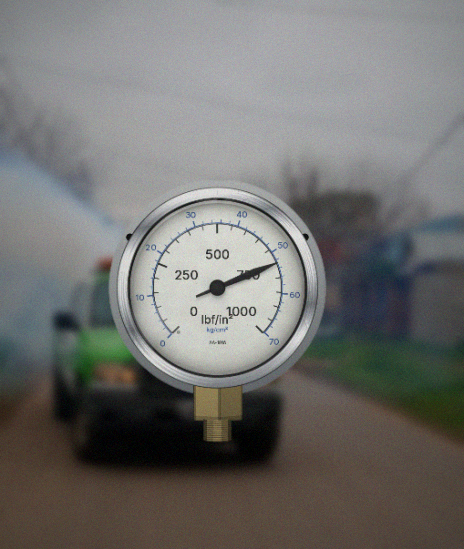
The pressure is 750 psi
